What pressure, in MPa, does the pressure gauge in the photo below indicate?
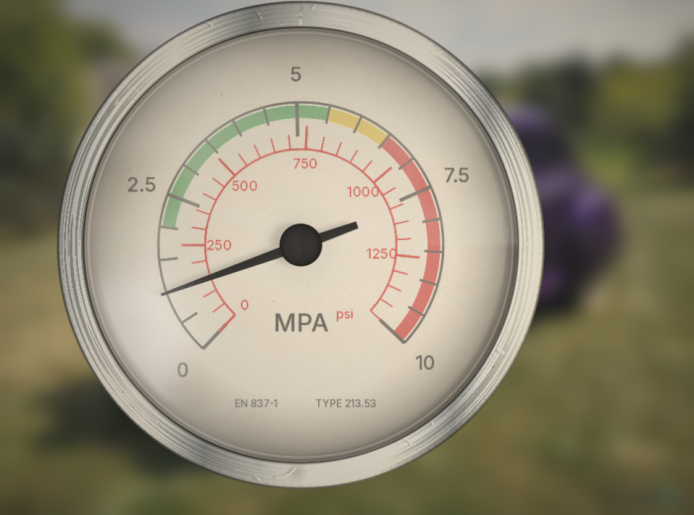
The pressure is 1 MPa
